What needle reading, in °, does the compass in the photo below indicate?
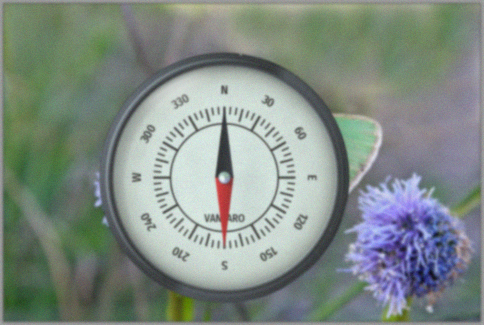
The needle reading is 180 °
